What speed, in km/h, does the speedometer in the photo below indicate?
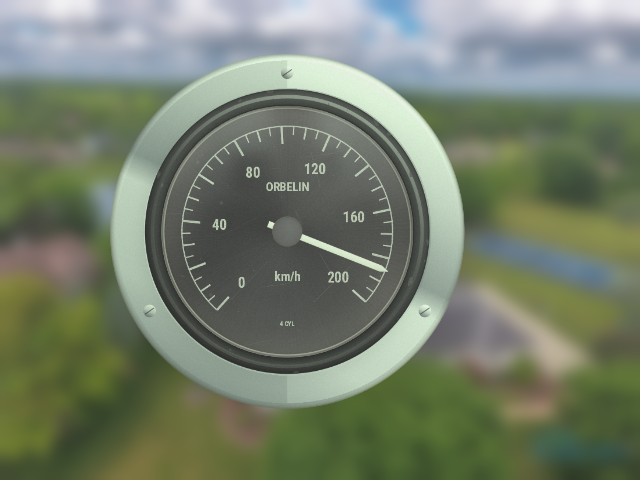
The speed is 185 km/h
